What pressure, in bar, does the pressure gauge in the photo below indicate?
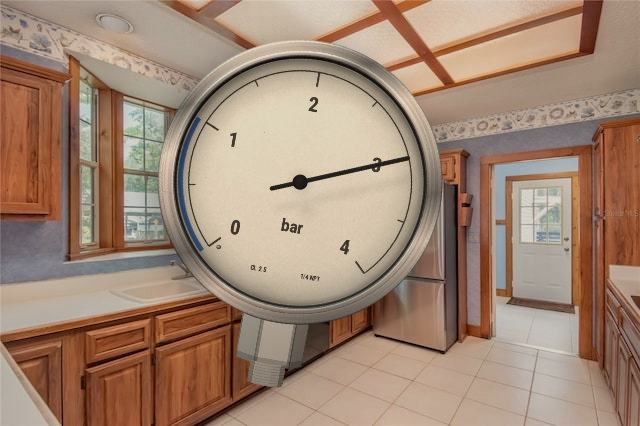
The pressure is 3 bar
